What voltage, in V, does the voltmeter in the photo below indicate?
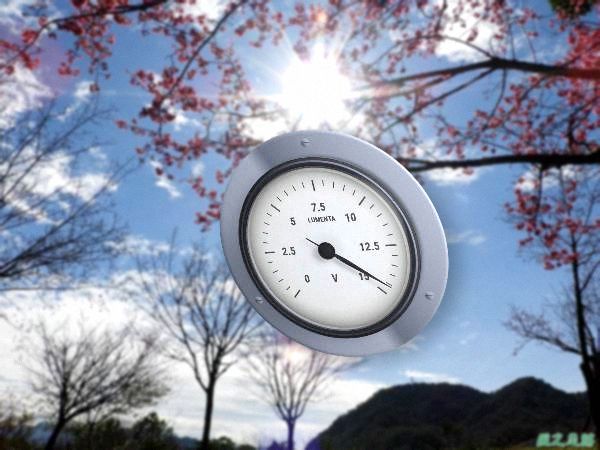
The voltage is 14.5 V
